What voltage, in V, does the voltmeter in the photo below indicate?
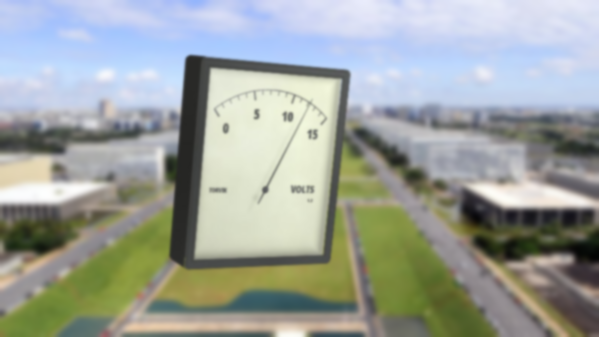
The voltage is 12 V
